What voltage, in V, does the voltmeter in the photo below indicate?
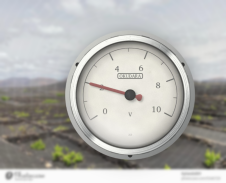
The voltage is 2 V
